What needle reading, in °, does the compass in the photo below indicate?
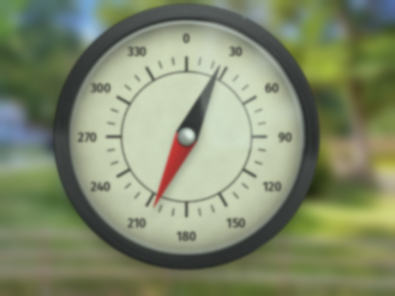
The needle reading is 205 °
